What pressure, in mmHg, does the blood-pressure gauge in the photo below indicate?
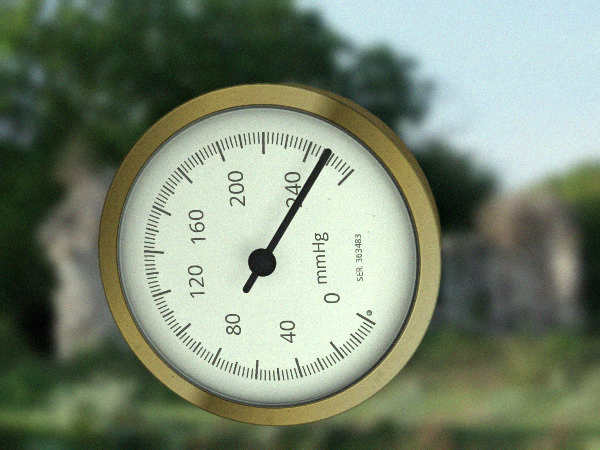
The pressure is 248 mmHg
